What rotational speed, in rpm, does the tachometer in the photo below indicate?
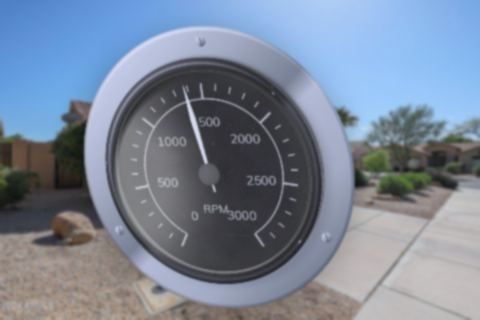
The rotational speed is 1400 rpm
